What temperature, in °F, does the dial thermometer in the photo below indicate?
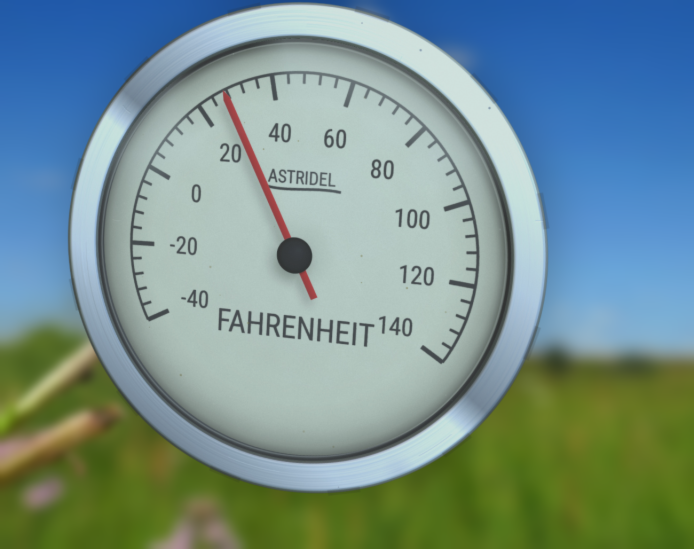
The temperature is 28 °F
